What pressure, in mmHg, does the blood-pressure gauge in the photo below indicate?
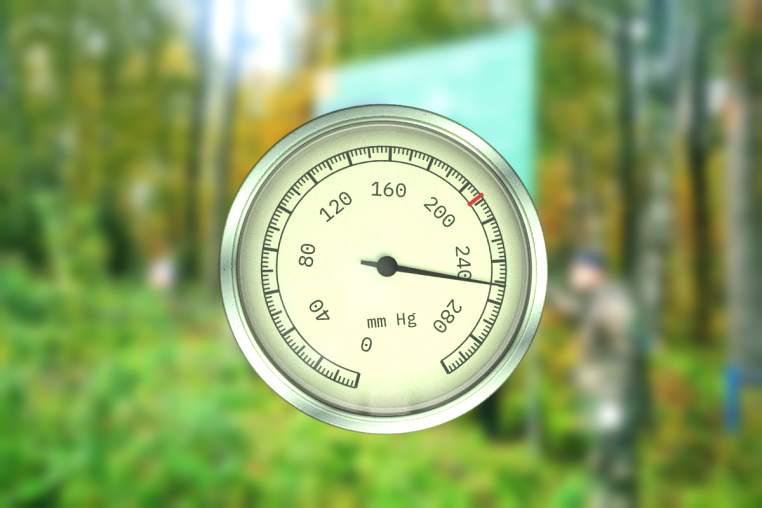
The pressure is 252 mmHg
